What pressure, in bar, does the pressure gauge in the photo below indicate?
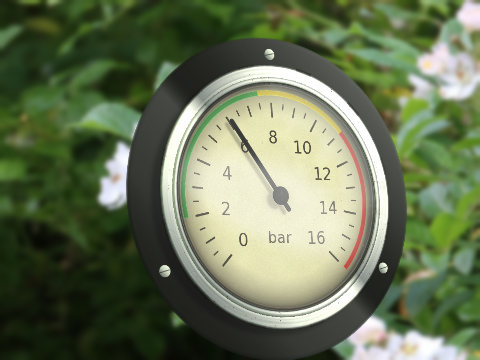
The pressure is 6 bar
